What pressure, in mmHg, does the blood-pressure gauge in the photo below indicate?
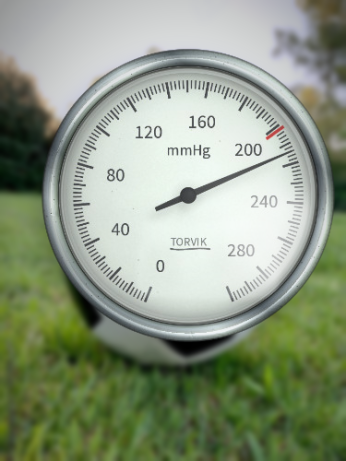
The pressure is 214 mmHg
